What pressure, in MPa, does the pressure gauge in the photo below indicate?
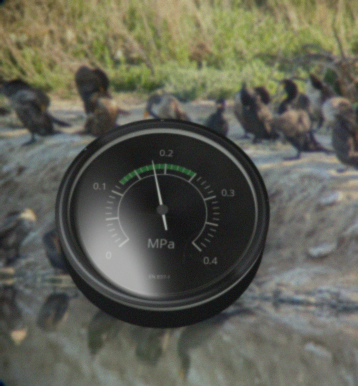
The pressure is 0.18 MPa
